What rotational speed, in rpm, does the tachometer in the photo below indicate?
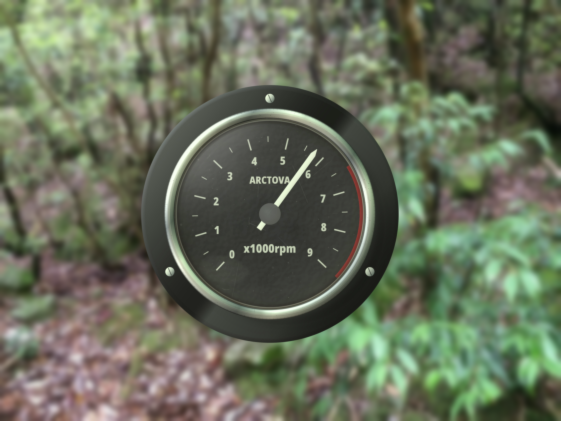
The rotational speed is 5750 rpm
